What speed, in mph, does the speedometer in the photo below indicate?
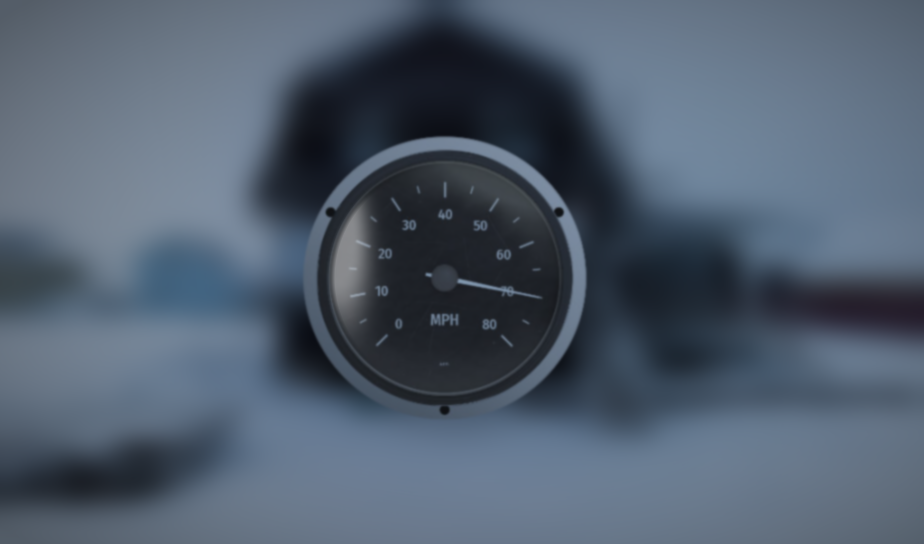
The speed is 70 mph
